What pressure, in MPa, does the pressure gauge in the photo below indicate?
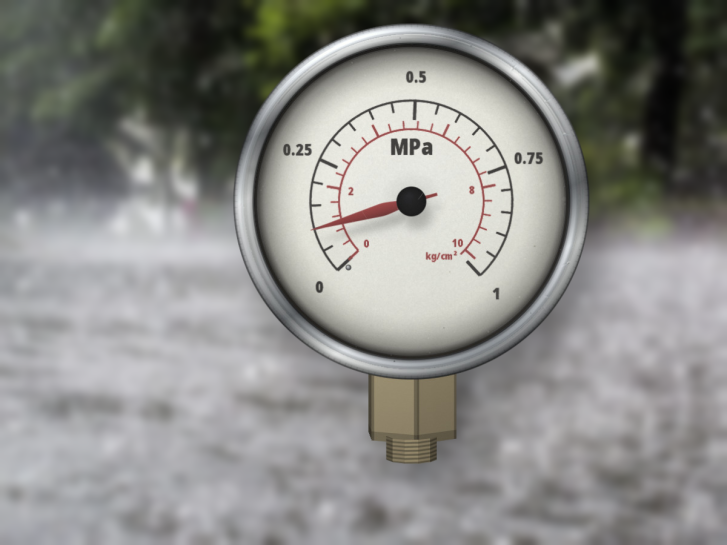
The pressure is 0.1 MPa
